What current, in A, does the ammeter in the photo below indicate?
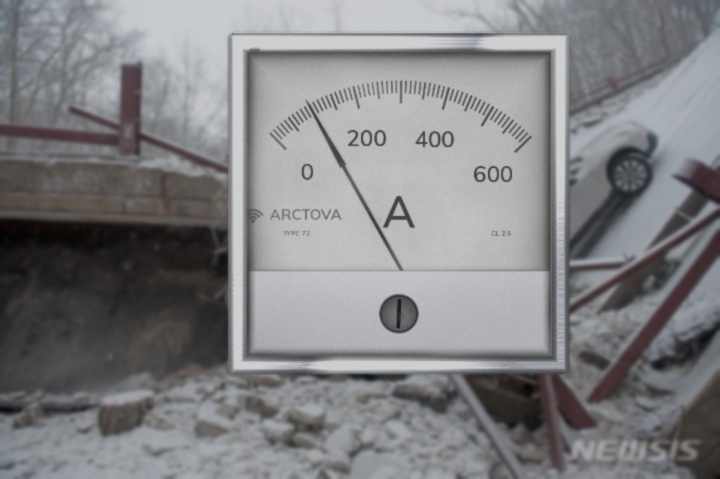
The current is 100 A
